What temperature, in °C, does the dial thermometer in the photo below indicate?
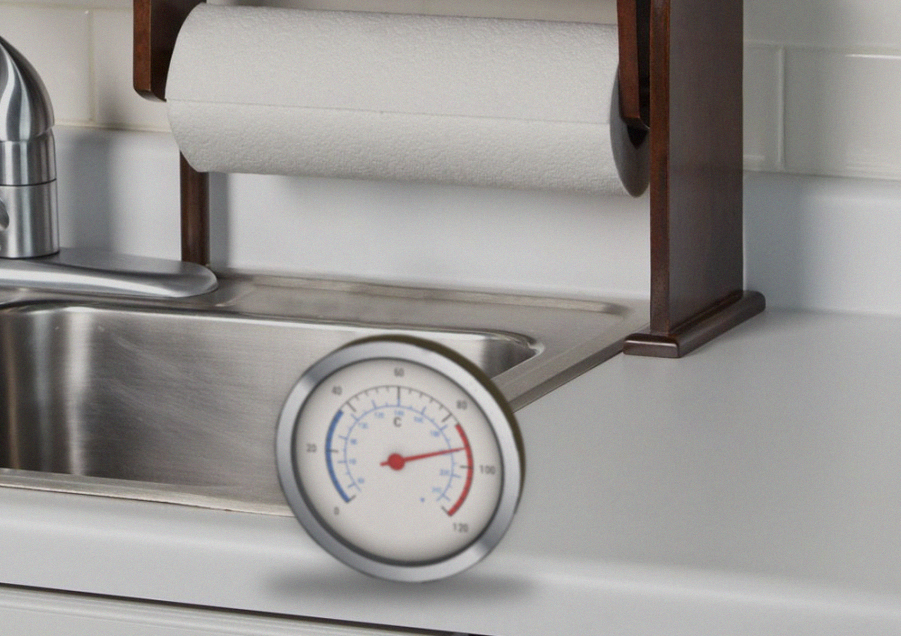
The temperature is 92 °C
